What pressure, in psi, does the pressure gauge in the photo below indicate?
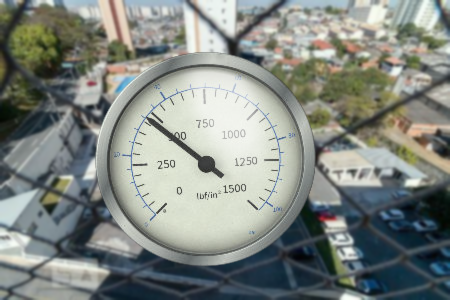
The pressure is 475 psi
